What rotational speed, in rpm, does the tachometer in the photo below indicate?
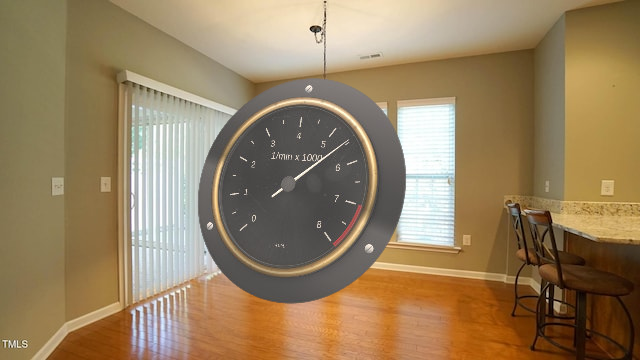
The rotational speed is 5500 rpm
